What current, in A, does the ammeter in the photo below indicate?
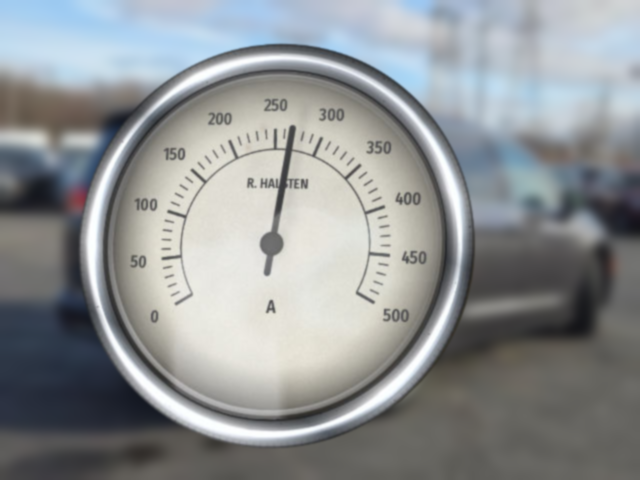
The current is 270 A
